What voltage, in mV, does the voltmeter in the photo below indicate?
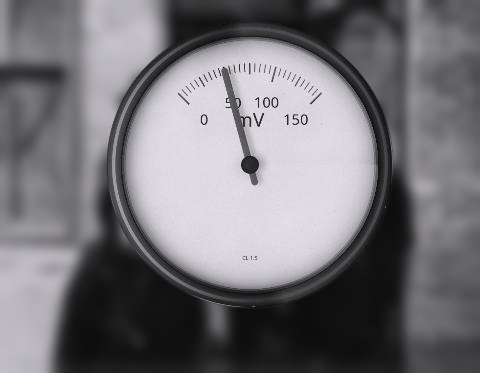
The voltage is 50 mV
